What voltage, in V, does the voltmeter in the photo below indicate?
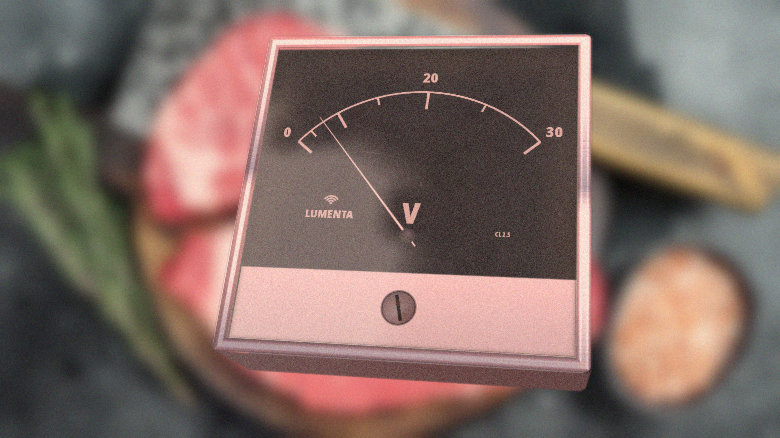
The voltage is 7.5 V
